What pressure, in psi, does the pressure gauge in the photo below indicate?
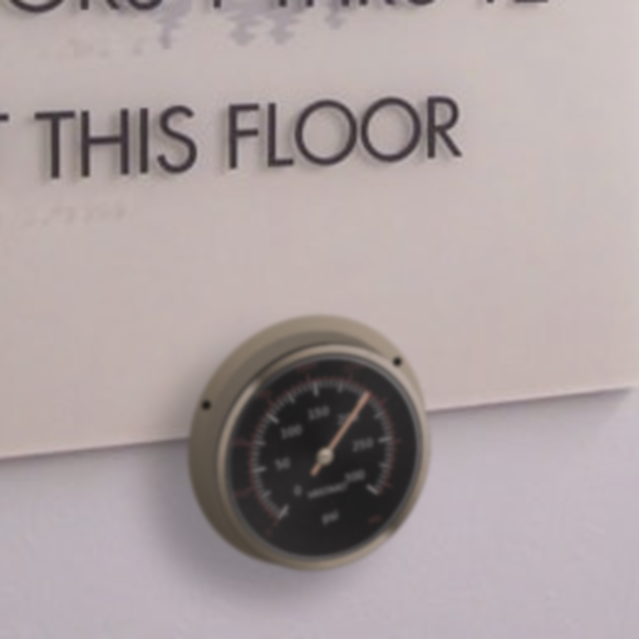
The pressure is 200 psi
